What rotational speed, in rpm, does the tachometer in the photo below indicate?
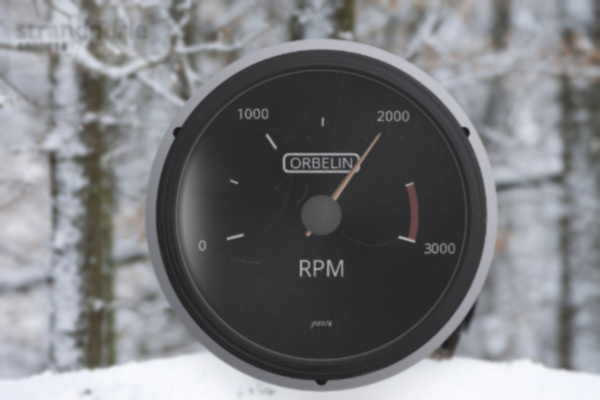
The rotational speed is 2000 rpm
